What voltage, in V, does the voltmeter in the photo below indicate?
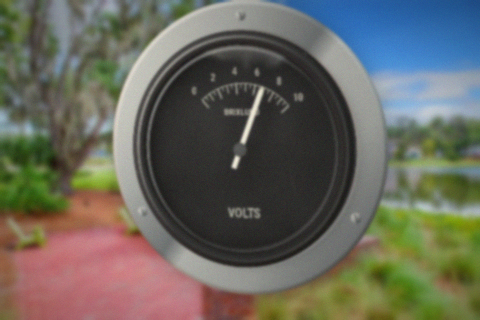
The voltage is 7 V
